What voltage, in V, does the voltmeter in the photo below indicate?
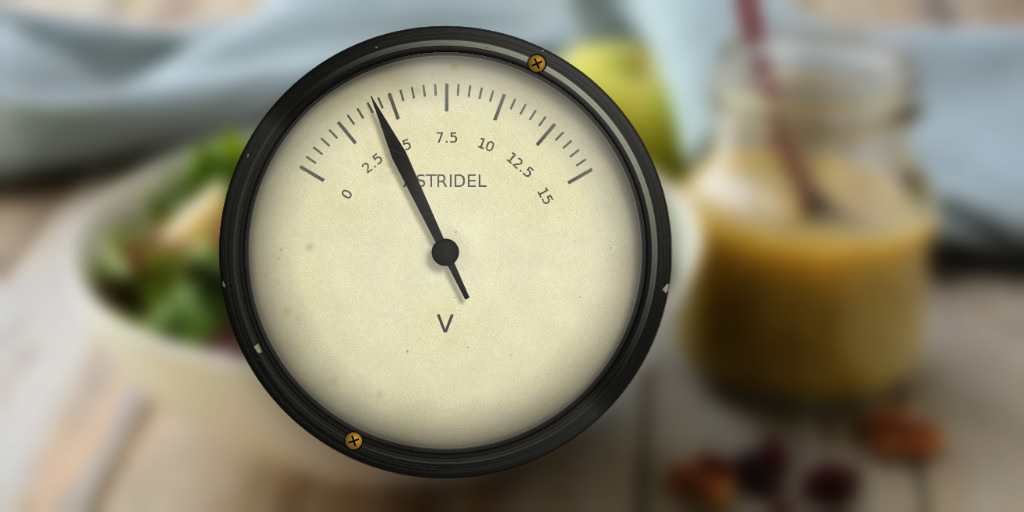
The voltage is 4.25 V
